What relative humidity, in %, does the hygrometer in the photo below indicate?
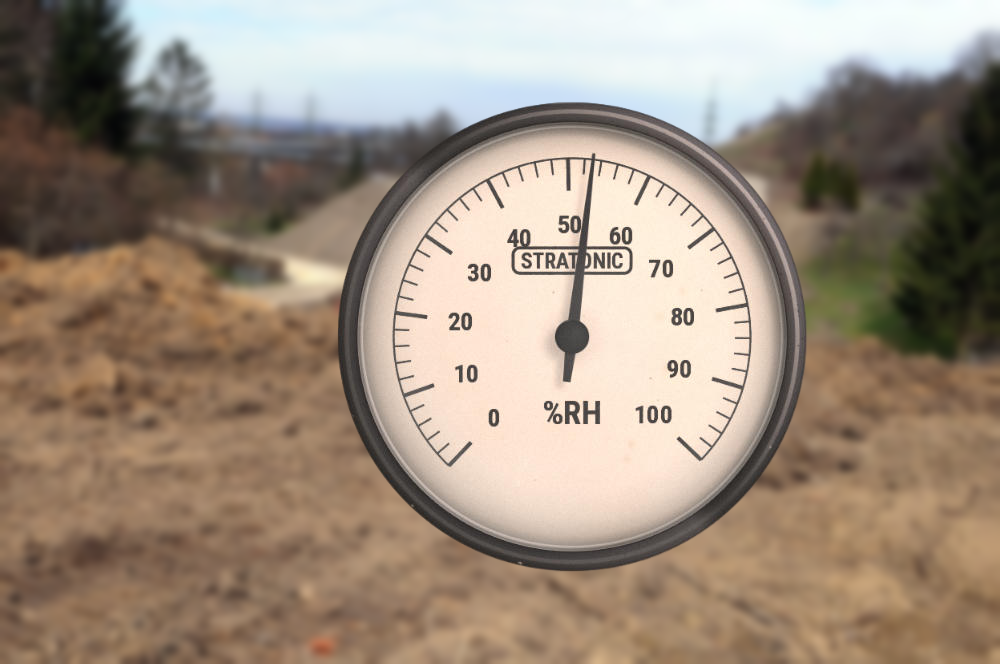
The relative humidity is 53 %
